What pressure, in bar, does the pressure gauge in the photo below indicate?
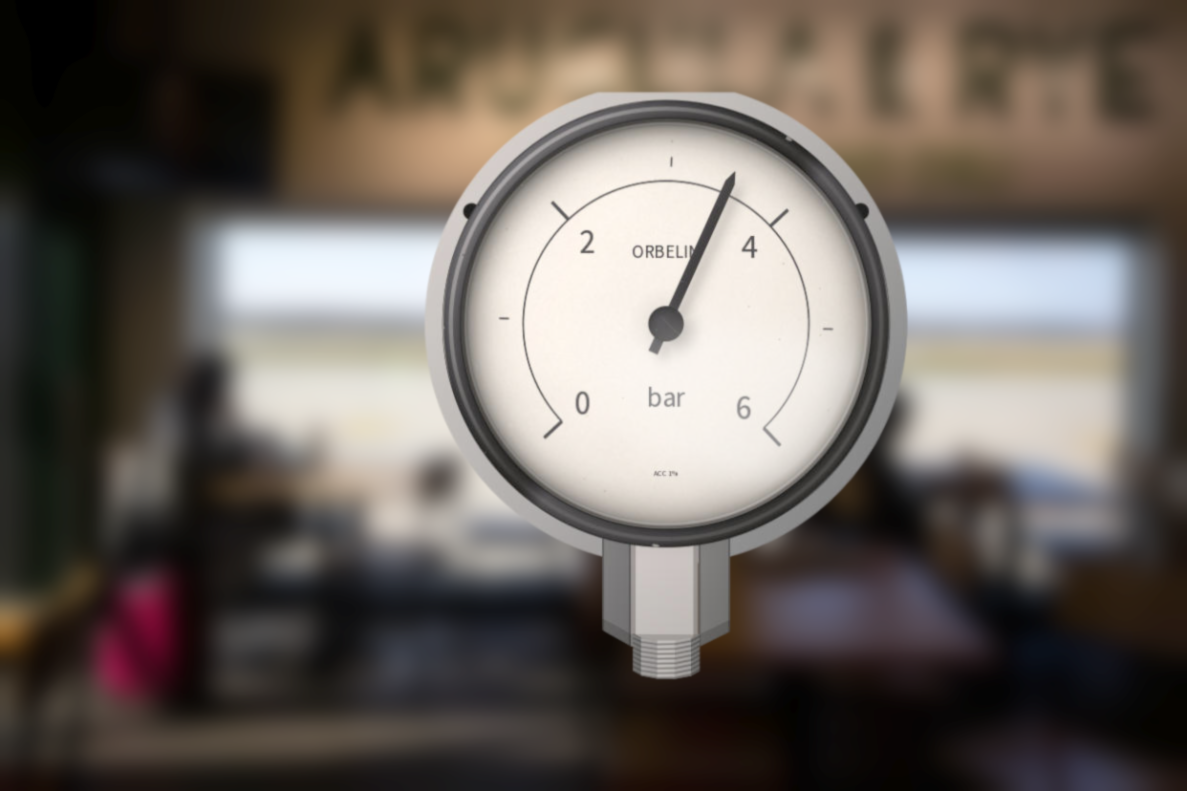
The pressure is 3.5 bar
